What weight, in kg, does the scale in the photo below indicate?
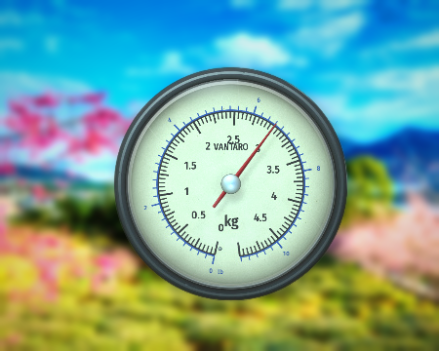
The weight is 3 kg
